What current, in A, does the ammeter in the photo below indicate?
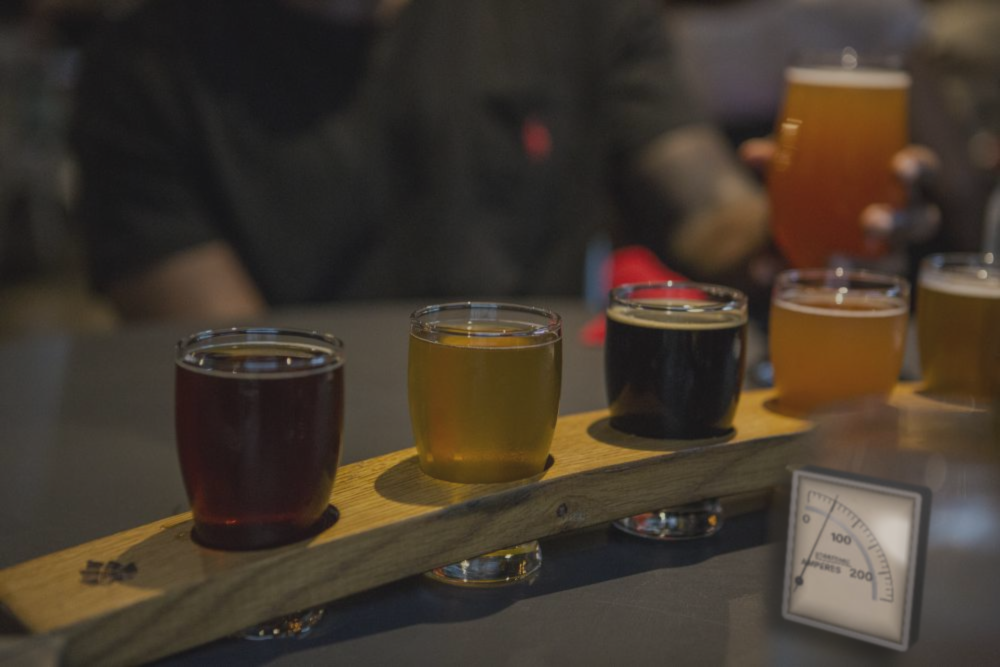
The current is 50 A
